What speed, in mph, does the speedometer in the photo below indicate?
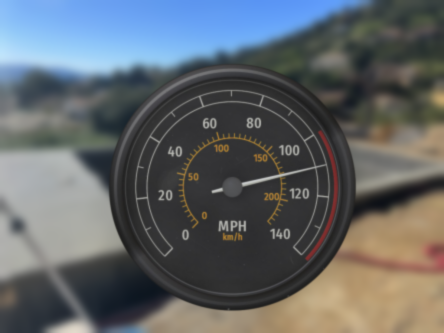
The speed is 110 mph
